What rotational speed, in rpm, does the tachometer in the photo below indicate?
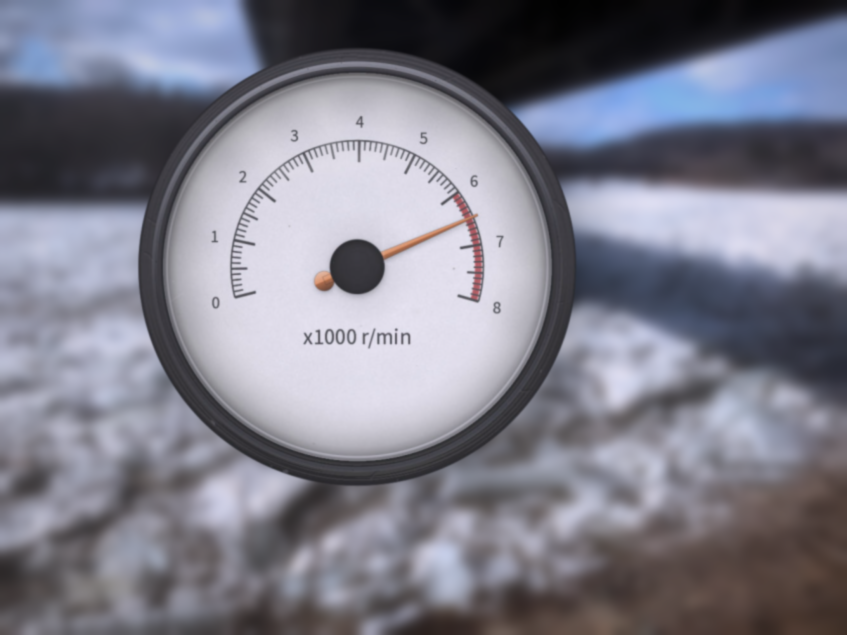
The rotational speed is 6500 rpm
